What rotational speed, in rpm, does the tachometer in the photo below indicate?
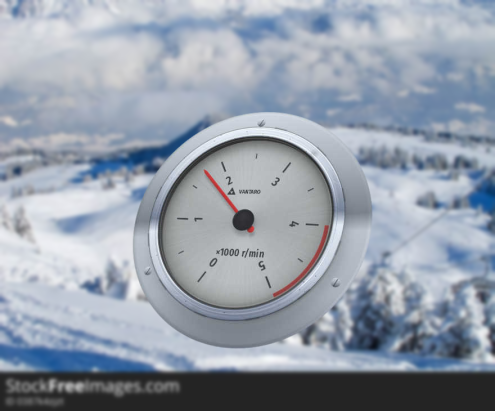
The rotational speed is 1750 rpm
